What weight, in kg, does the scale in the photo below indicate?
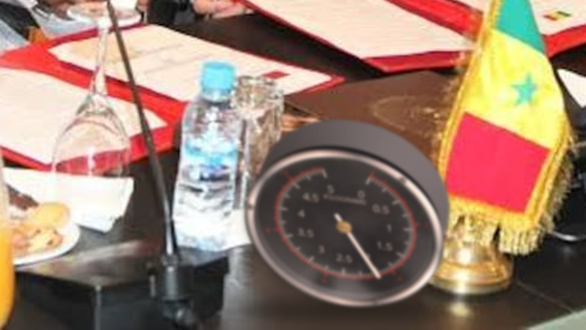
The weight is 2 kg
